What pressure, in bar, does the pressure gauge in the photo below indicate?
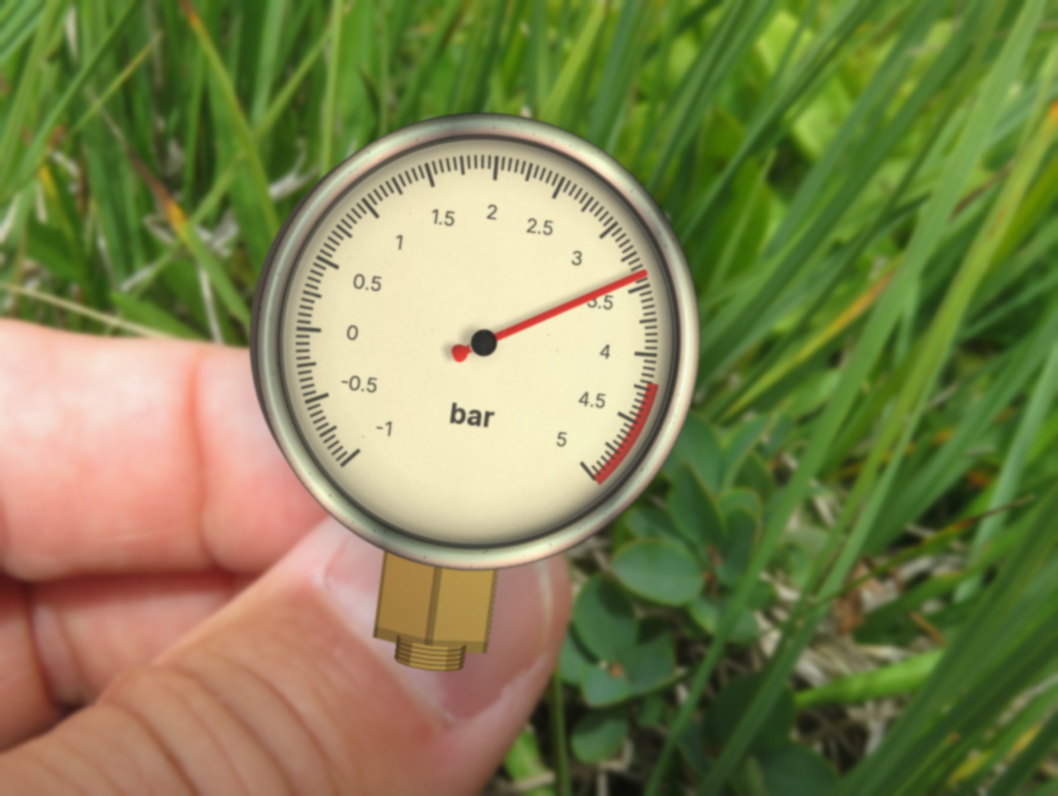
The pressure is 3.4 bar
